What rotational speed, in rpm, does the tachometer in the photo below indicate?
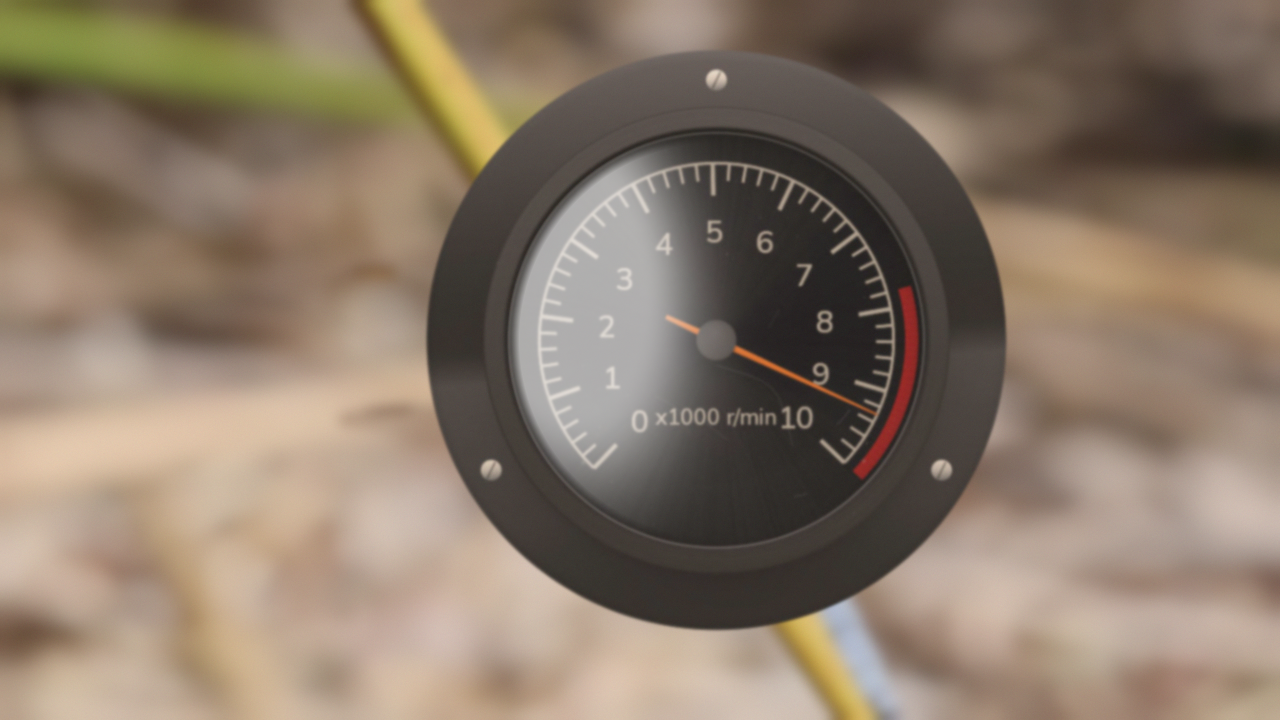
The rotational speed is 9300 rpm
